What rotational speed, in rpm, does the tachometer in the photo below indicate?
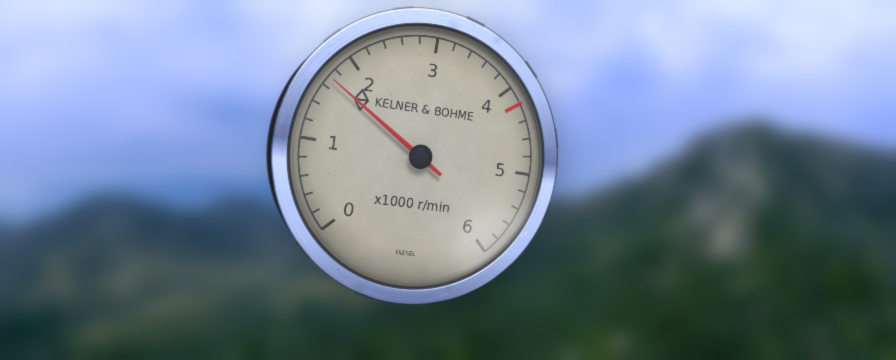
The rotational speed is 1700 rpm
